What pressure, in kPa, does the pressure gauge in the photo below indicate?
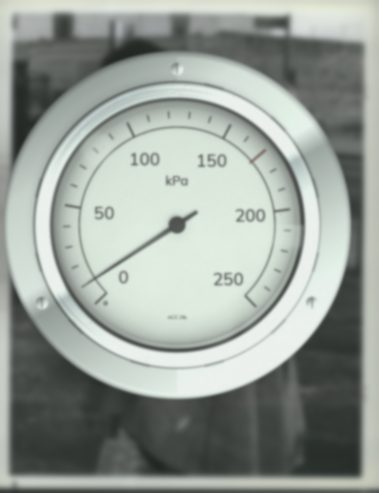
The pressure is 10 kPa
